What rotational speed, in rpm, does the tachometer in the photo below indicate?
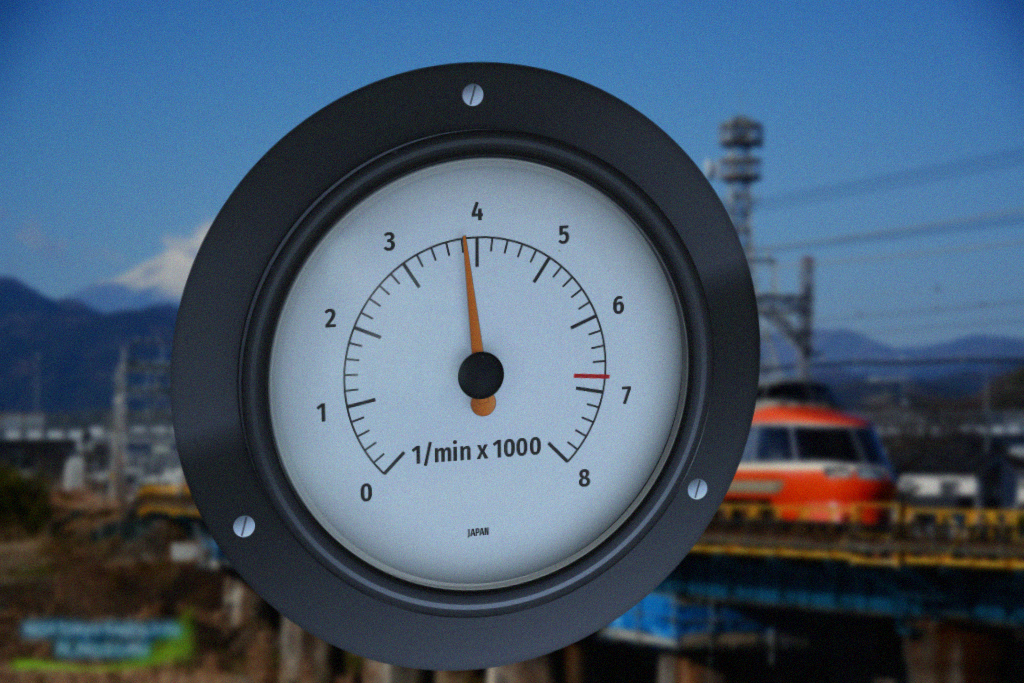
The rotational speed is 3800 rpm
